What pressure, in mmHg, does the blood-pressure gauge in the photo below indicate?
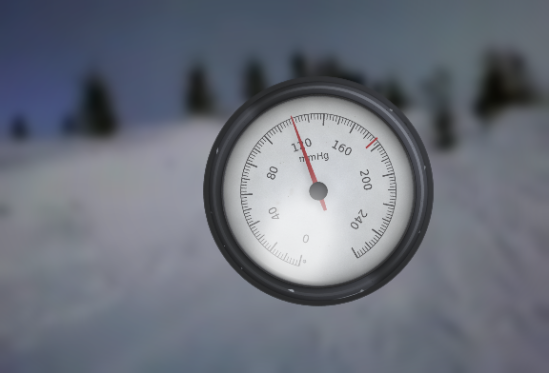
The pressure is 120 mmHg
